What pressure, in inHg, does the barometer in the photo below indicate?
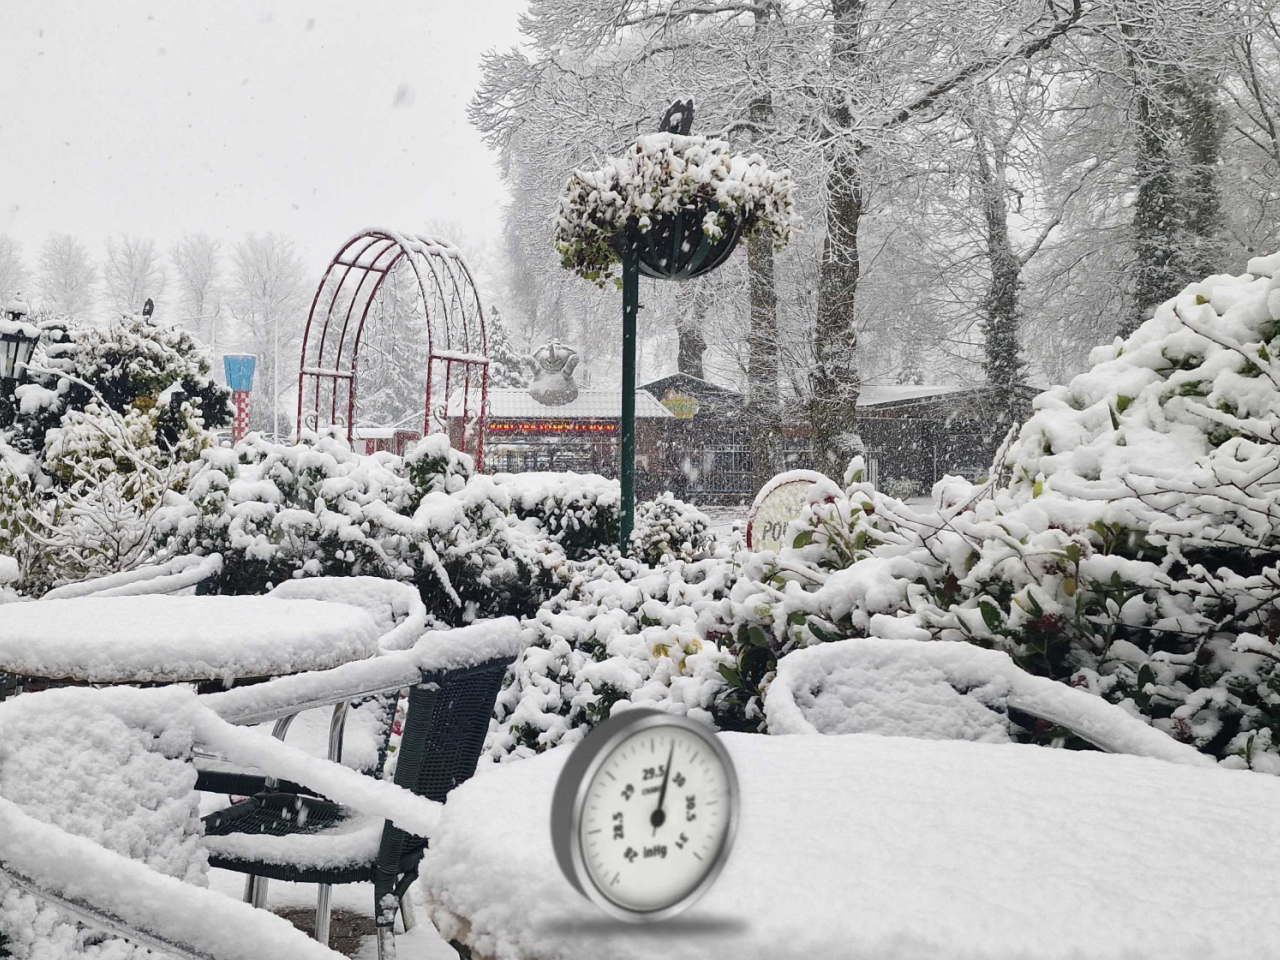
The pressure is 29.7 inHg
